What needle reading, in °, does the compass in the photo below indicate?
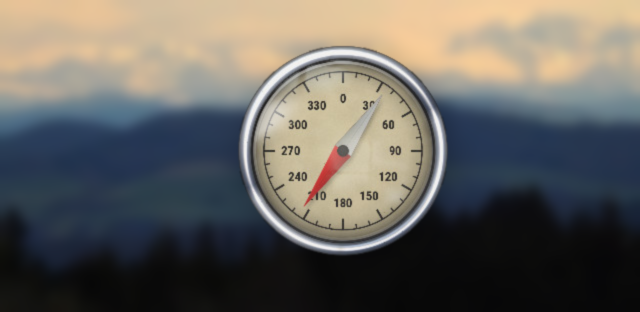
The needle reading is 215 °
